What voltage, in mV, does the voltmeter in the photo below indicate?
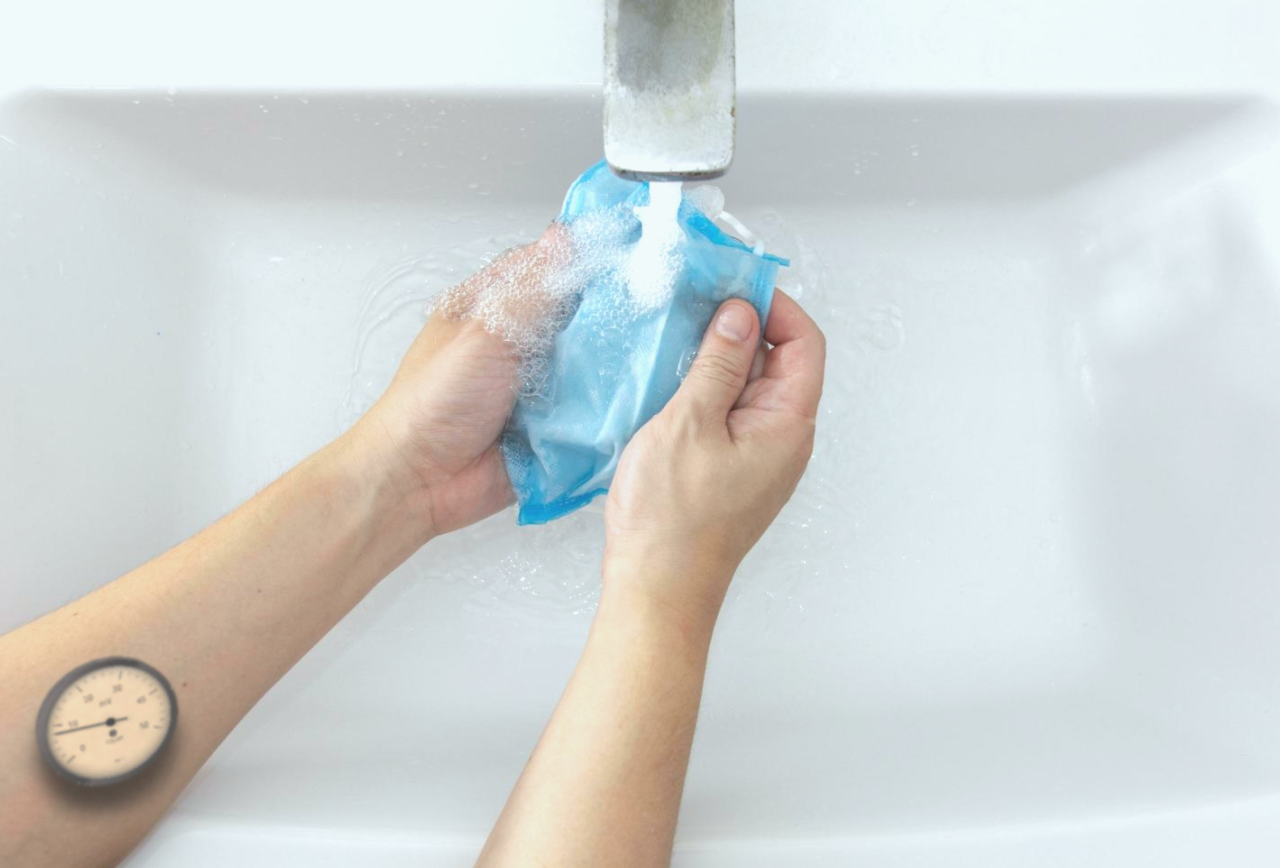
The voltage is 8 mV
